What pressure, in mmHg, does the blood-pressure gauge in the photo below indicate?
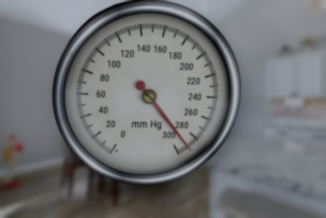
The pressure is 290 mmHg
